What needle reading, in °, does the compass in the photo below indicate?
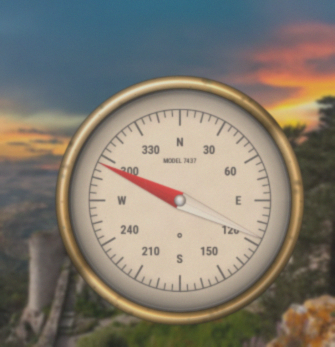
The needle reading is 295 °
